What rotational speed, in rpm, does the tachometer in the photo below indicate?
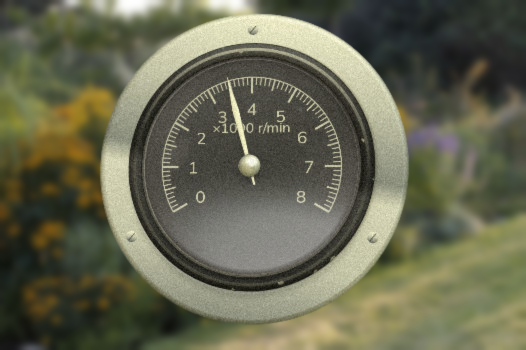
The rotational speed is 3500 rpm
